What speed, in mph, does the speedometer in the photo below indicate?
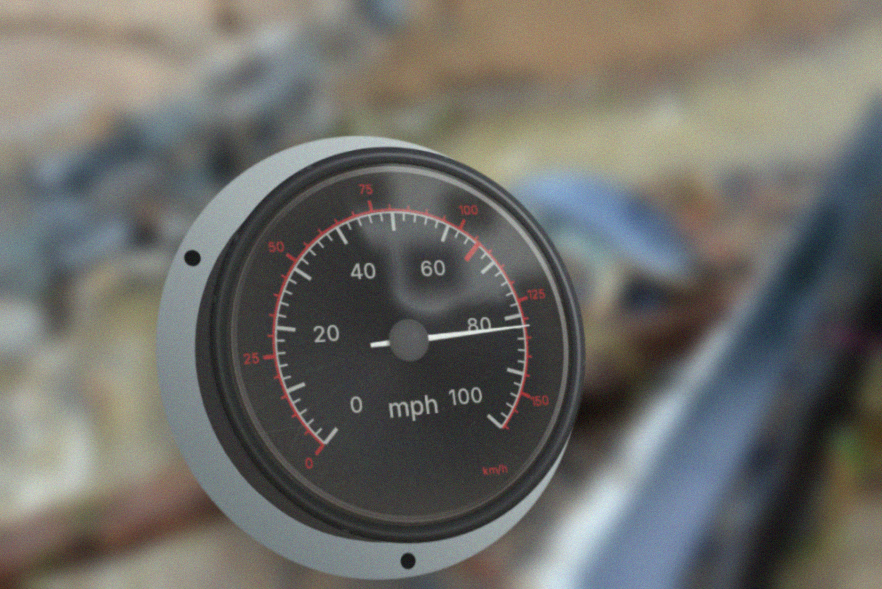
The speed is 82 mph
